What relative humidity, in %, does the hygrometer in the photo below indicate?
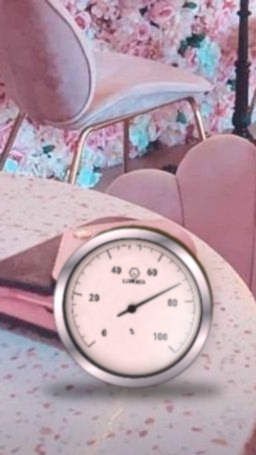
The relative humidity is 72 %
